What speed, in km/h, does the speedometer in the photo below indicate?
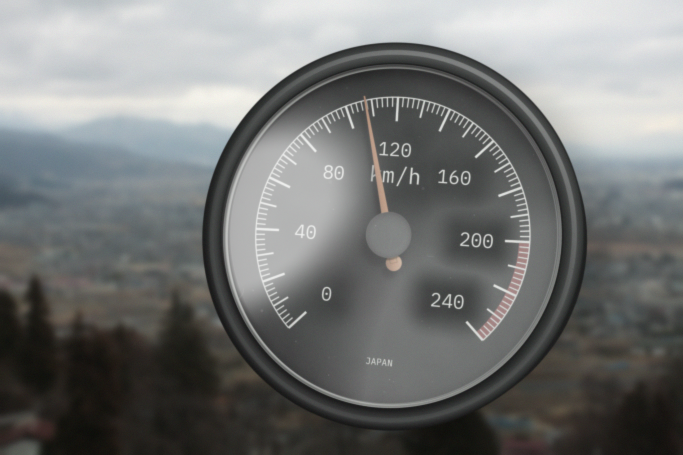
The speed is 108 km/h
